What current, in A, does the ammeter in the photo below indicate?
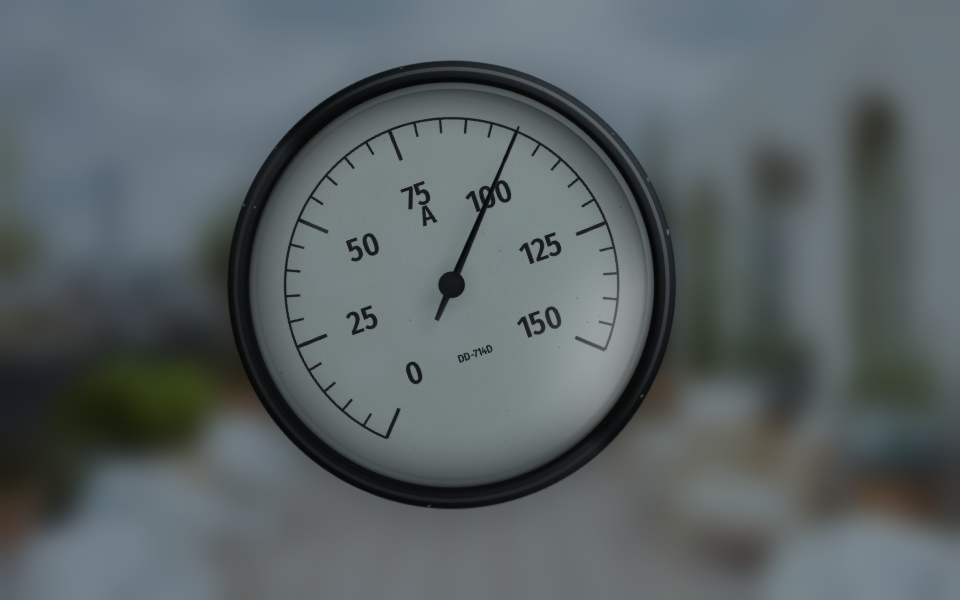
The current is 100 A
